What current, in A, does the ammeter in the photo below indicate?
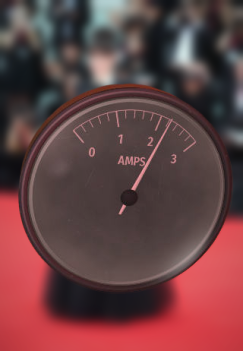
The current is 2.2 A
